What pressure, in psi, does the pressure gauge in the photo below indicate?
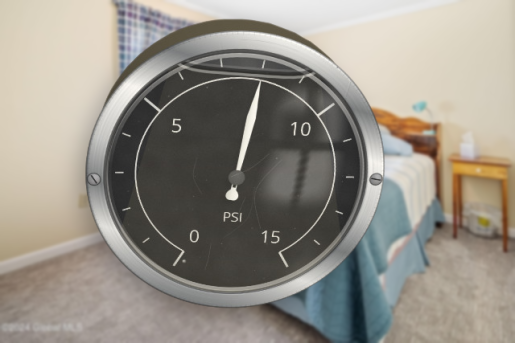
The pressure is 8 psi
